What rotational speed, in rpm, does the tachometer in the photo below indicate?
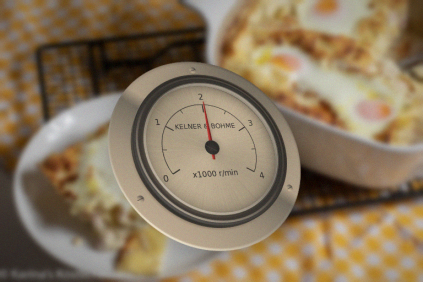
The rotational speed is 2000 rpm
